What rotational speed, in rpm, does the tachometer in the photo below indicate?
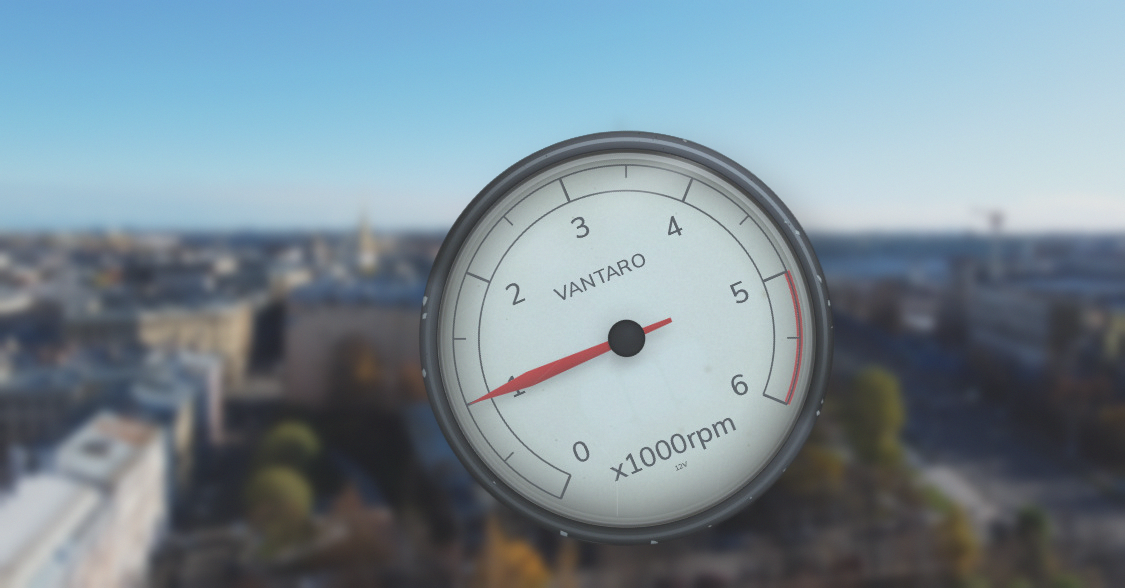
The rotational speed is 1000 rpm
